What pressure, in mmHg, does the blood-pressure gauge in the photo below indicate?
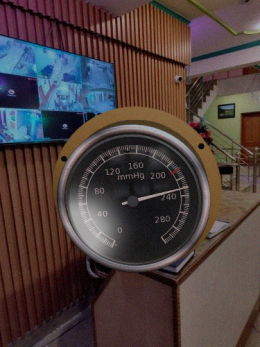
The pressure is 230 mmHg
